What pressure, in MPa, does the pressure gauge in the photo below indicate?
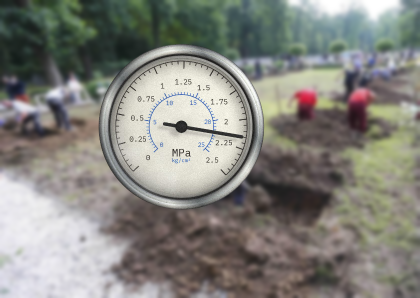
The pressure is 2.15 MPa
